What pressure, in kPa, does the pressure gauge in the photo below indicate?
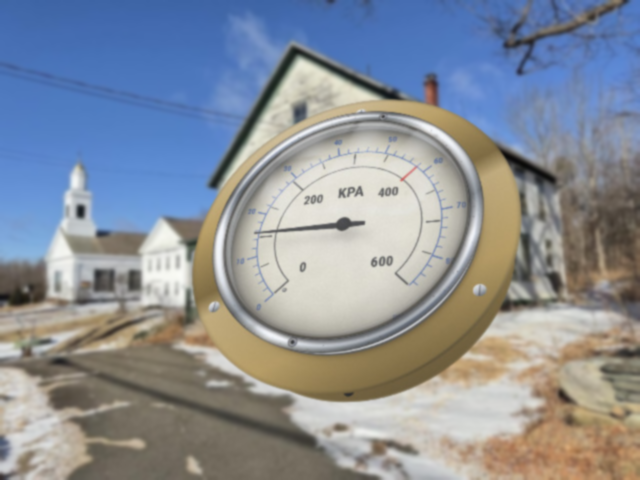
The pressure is 100 kPa
